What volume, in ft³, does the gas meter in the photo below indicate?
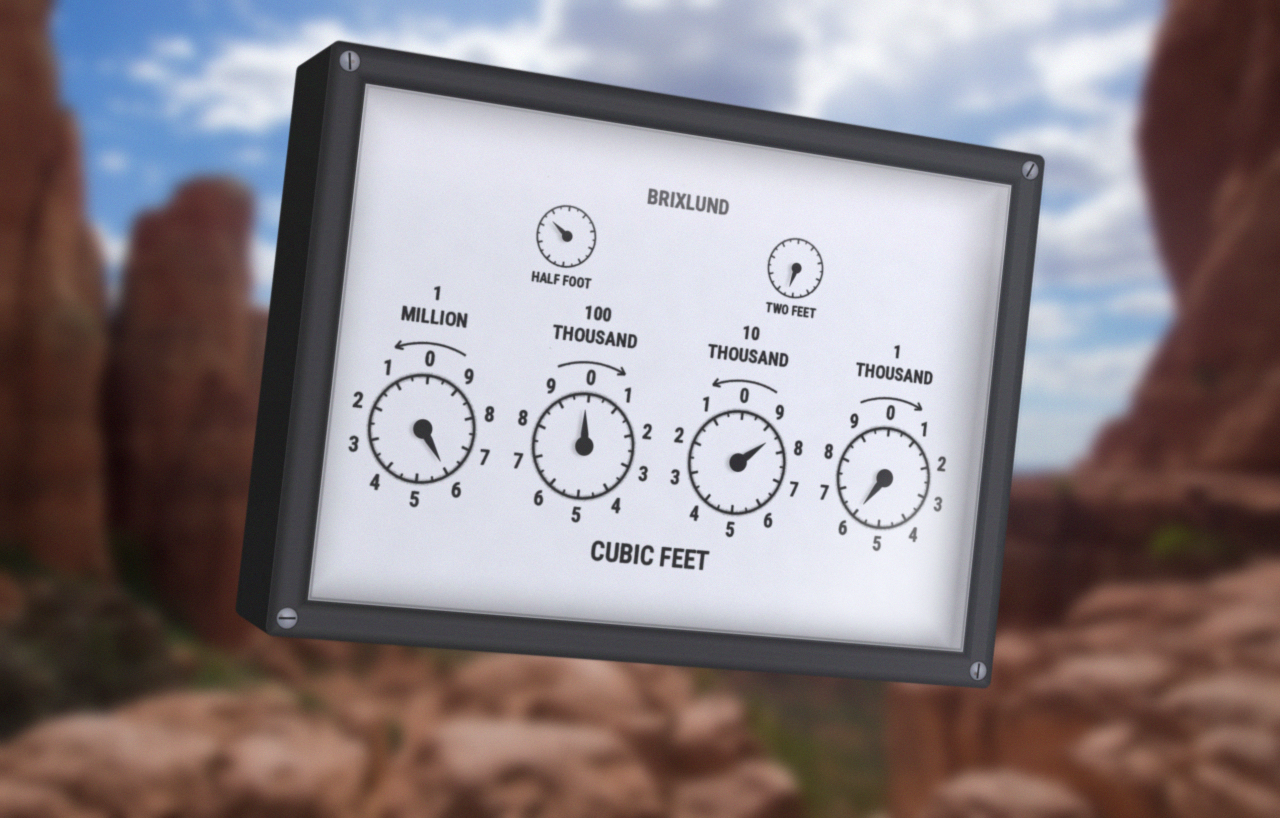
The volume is 598600 ft³
